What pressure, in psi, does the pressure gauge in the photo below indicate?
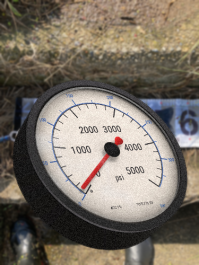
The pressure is 100 psi
